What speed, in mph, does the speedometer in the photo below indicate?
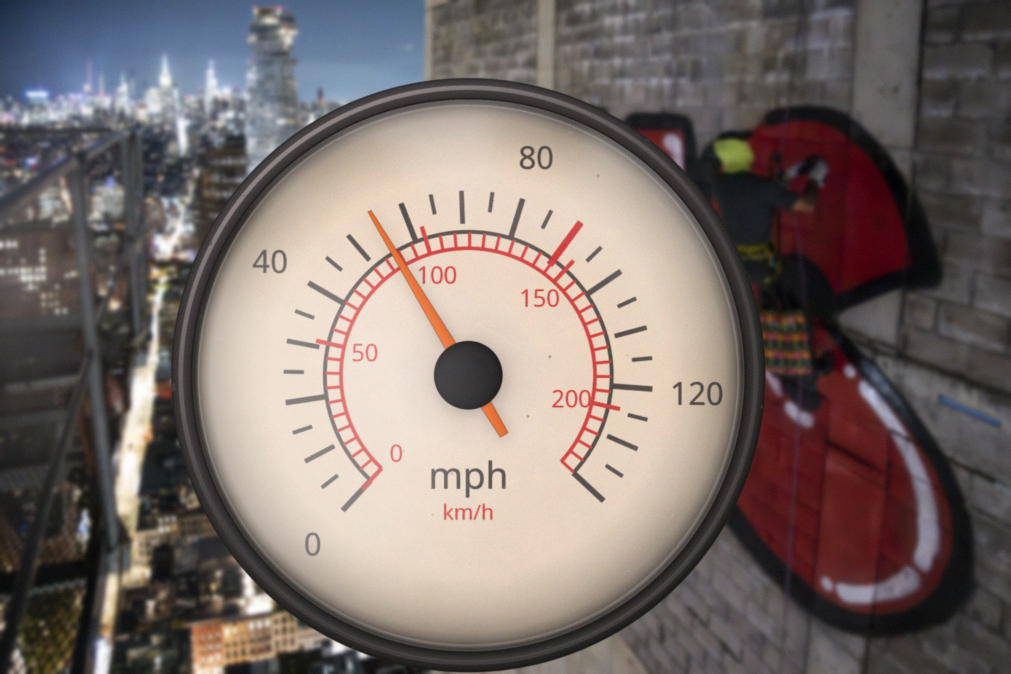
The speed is 55 mph
